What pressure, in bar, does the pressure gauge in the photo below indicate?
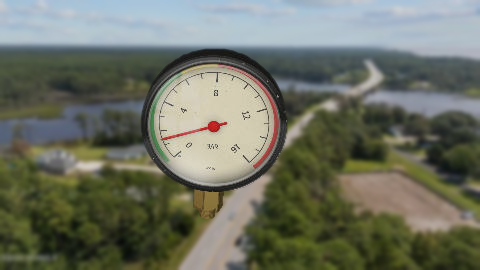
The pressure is 1.5 bar
